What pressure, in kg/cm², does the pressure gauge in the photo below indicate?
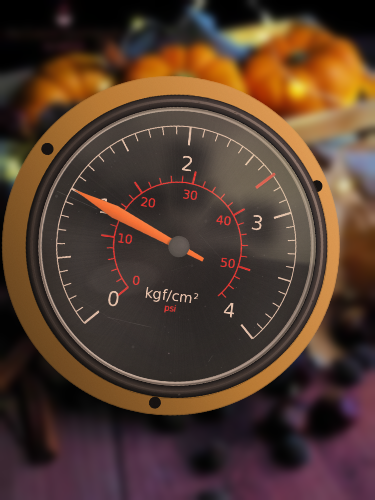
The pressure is 1 kg/cm²
